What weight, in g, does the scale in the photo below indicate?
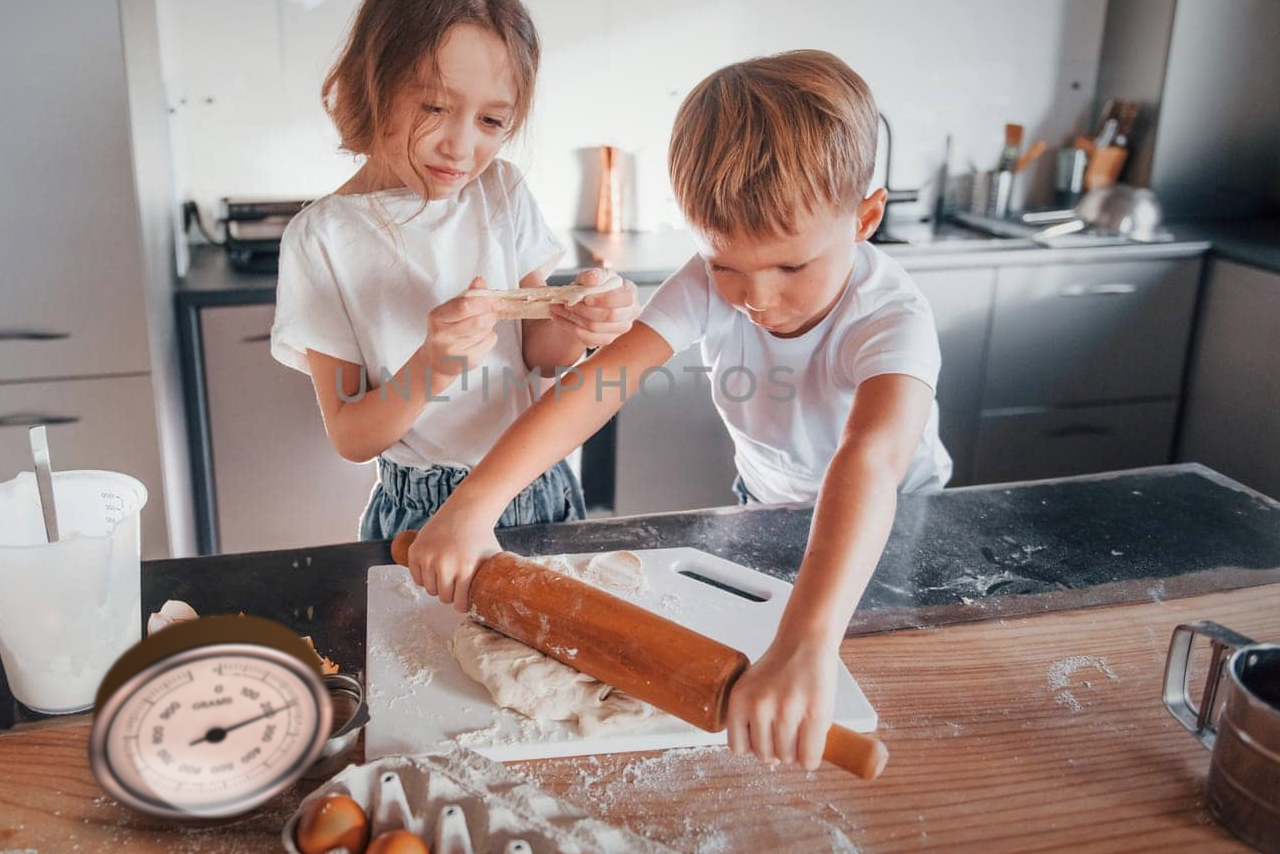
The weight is 200 g
